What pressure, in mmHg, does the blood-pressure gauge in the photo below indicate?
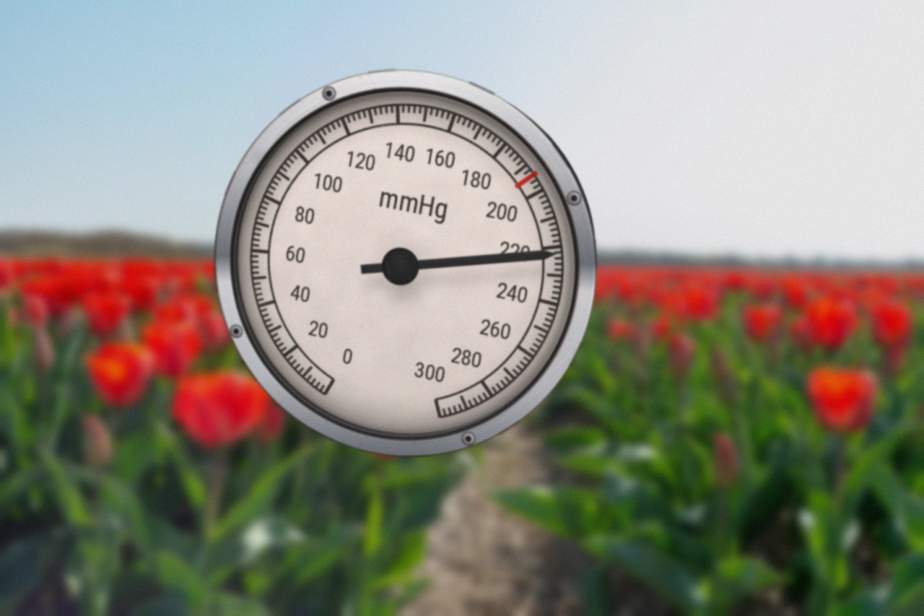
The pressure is 222 mmHg
